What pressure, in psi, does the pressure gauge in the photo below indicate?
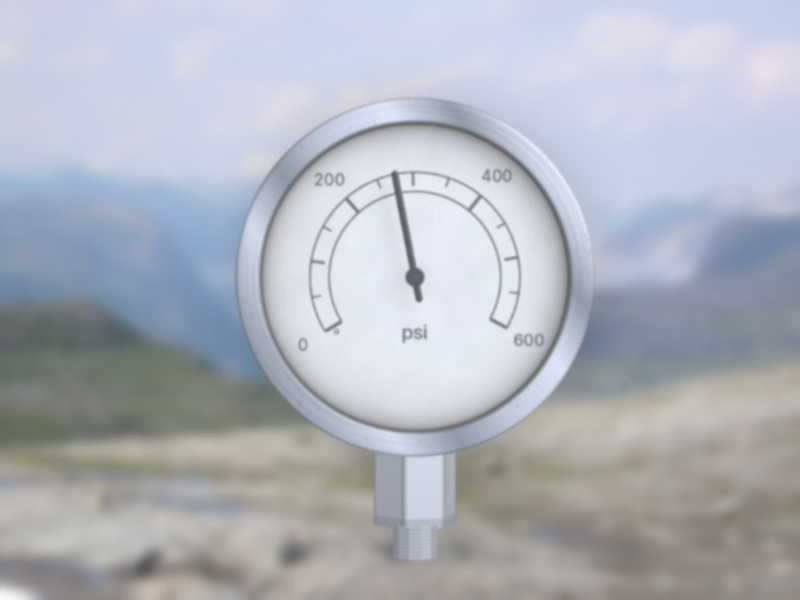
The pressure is 275 psi
